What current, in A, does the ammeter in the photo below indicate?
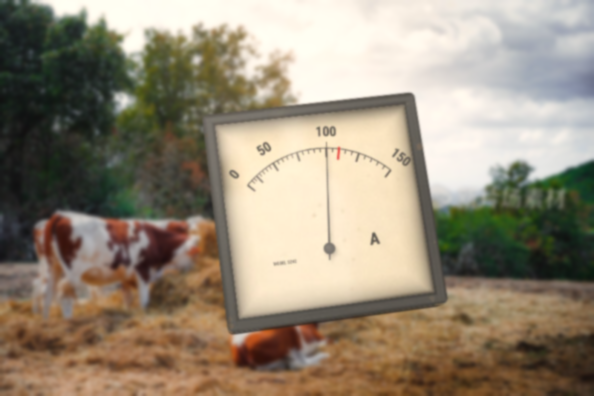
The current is 100 A
